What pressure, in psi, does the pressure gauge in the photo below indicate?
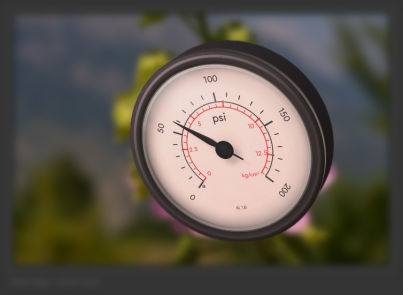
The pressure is 60 psi
